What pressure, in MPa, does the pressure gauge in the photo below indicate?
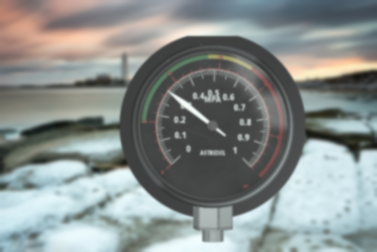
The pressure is 0.3 MPa
